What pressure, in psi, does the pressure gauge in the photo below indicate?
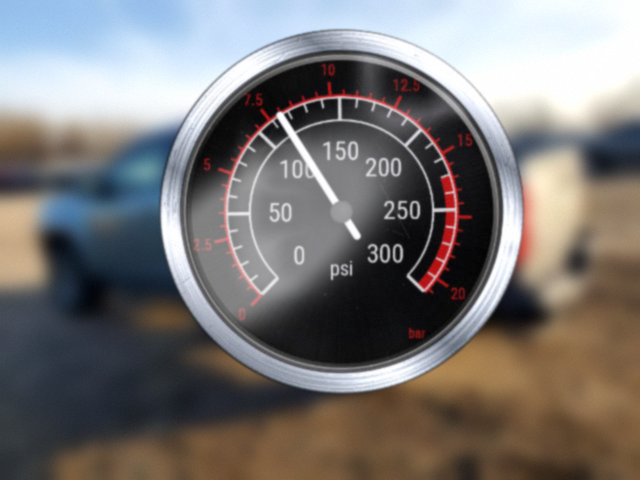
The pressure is 115 psi
